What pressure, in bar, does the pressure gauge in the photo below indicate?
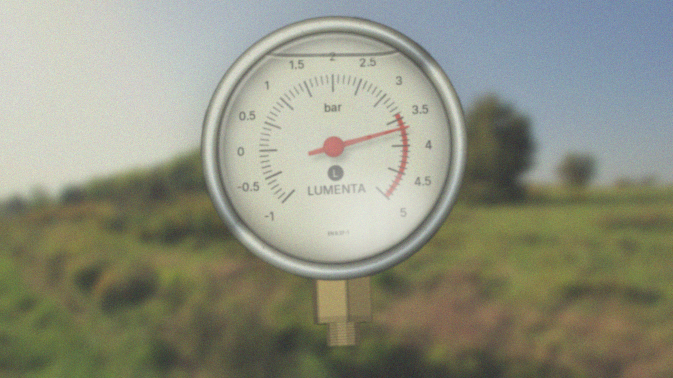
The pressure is 3.7 bar
